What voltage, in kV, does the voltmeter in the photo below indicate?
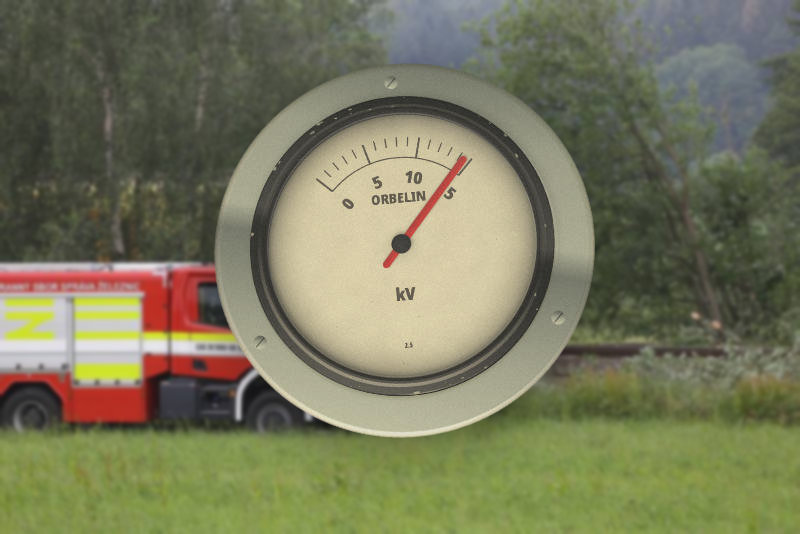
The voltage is 14.5 kV
